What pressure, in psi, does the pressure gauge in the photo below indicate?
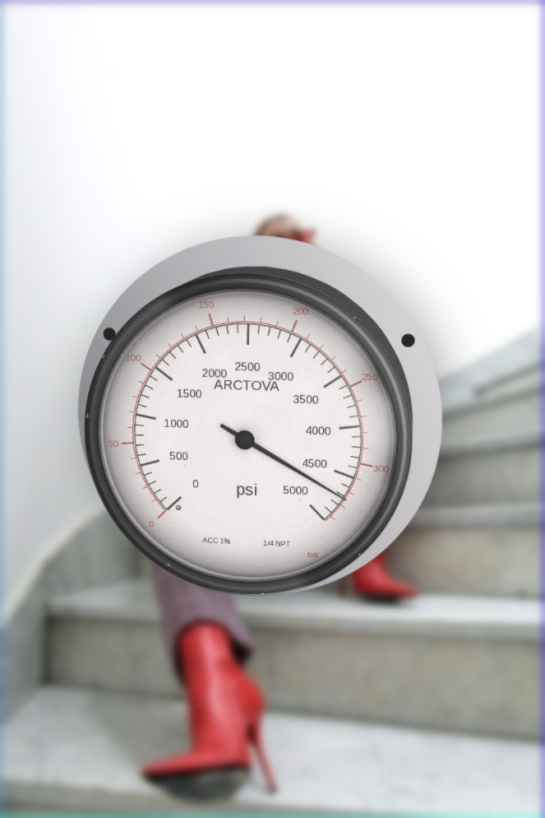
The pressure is 4700 psi
